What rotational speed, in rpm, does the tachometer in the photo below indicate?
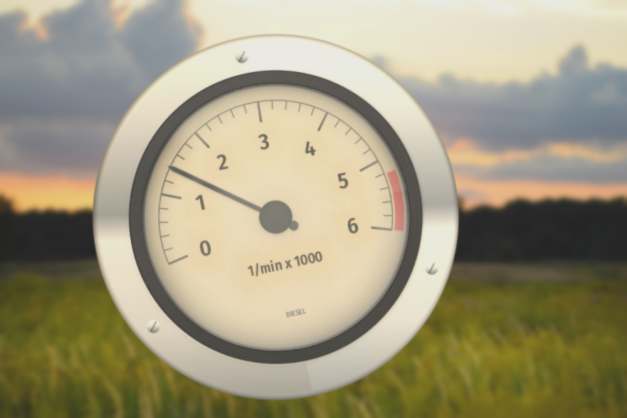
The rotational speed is 1400 rpm
